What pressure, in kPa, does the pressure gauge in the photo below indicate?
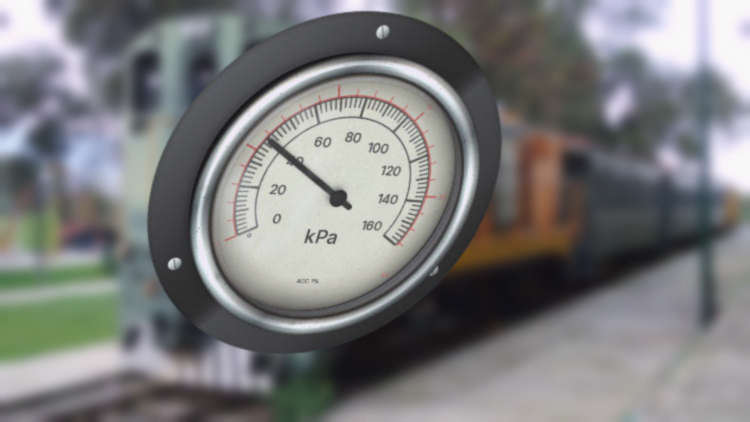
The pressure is 40 kPa
